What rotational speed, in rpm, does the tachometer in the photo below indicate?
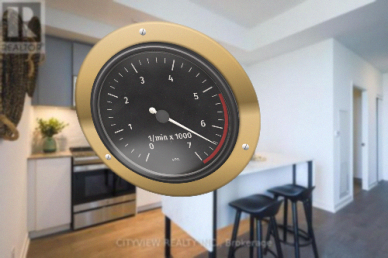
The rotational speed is 6400 rpm
